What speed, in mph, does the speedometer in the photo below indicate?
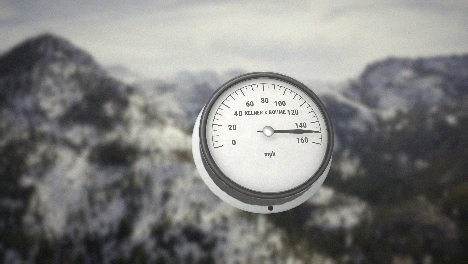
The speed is 150 mph
